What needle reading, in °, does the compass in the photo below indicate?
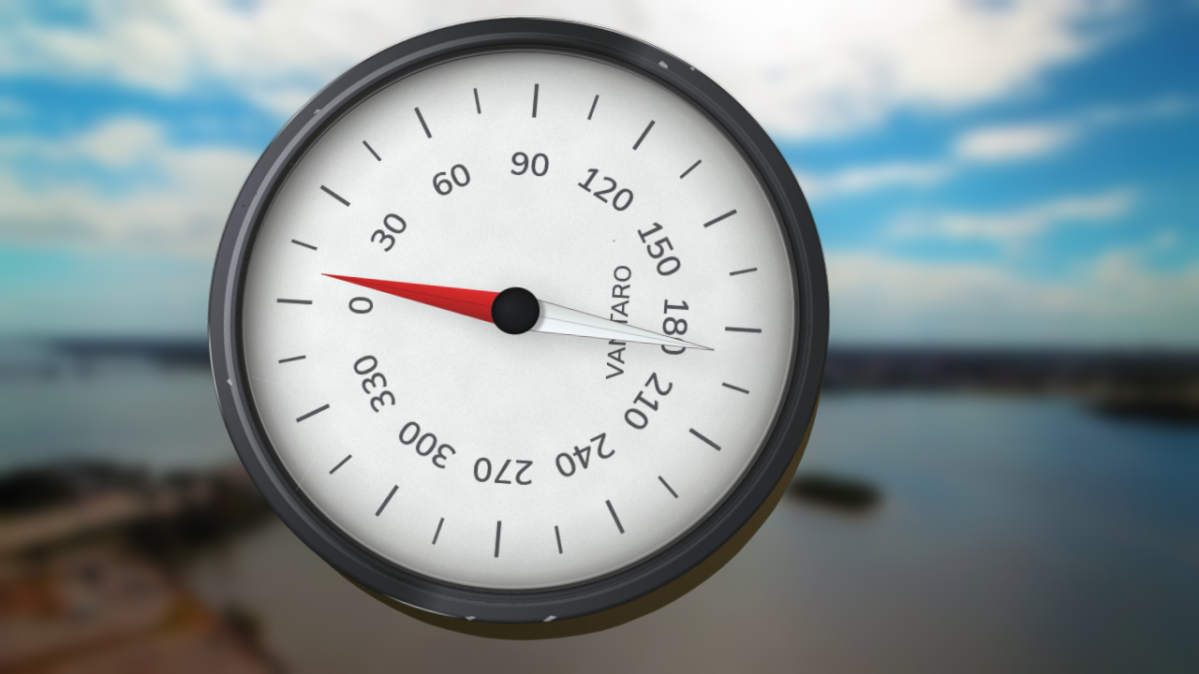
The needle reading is 7.5 °
